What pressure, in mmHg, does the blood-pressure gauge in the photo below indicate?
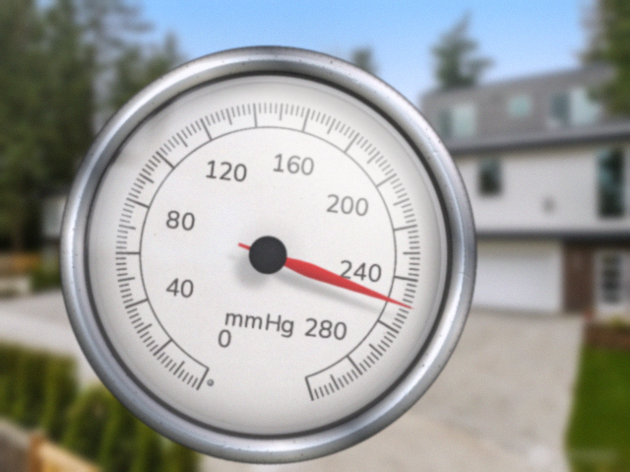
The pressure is 250 mmHg
